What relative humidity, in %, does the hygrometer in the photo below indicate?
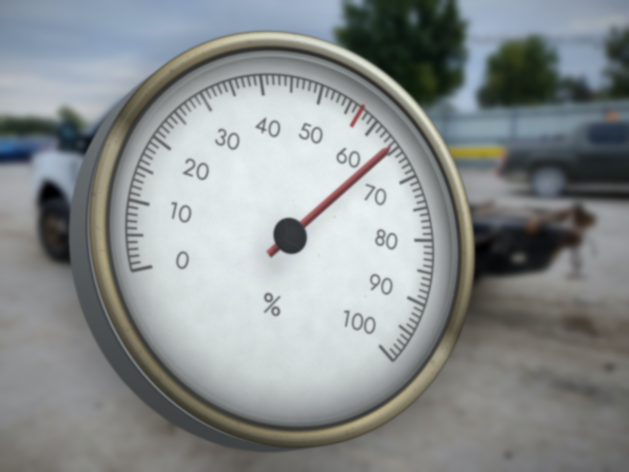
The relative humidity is 64 %
